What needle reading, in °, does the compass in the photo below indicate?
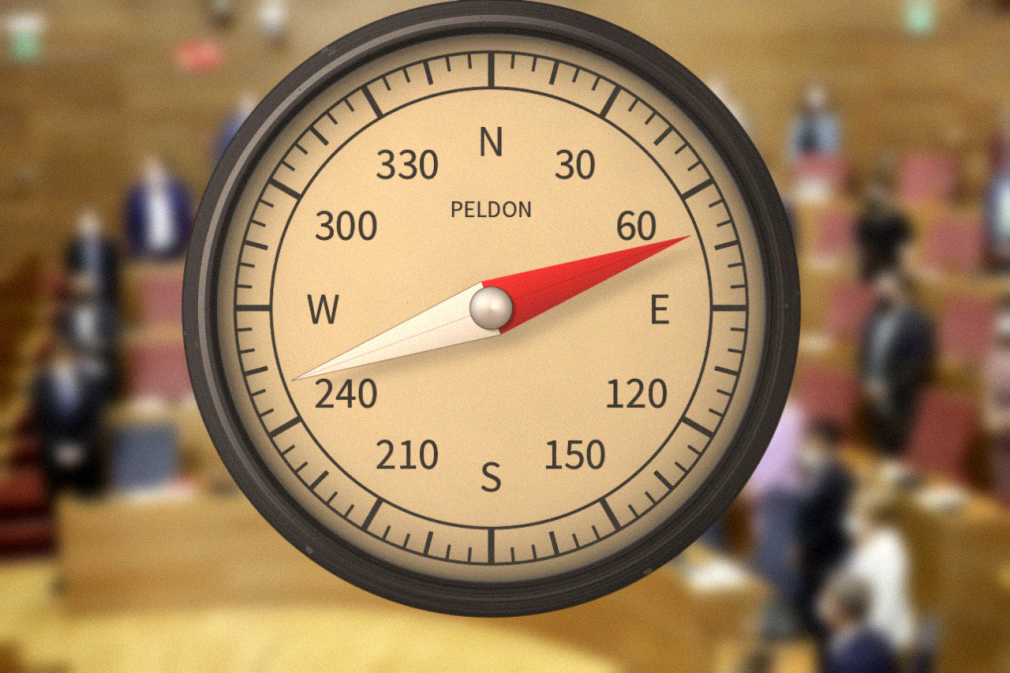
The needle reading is 70 °
